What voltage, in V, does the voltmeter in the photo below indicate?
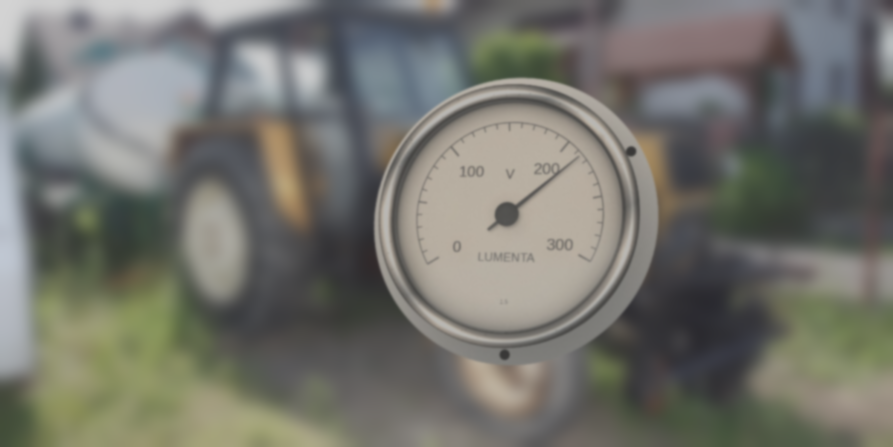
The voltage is 215 V
